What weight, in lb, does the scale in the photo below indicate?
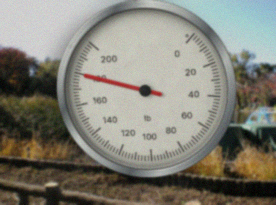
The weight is 180 lb
